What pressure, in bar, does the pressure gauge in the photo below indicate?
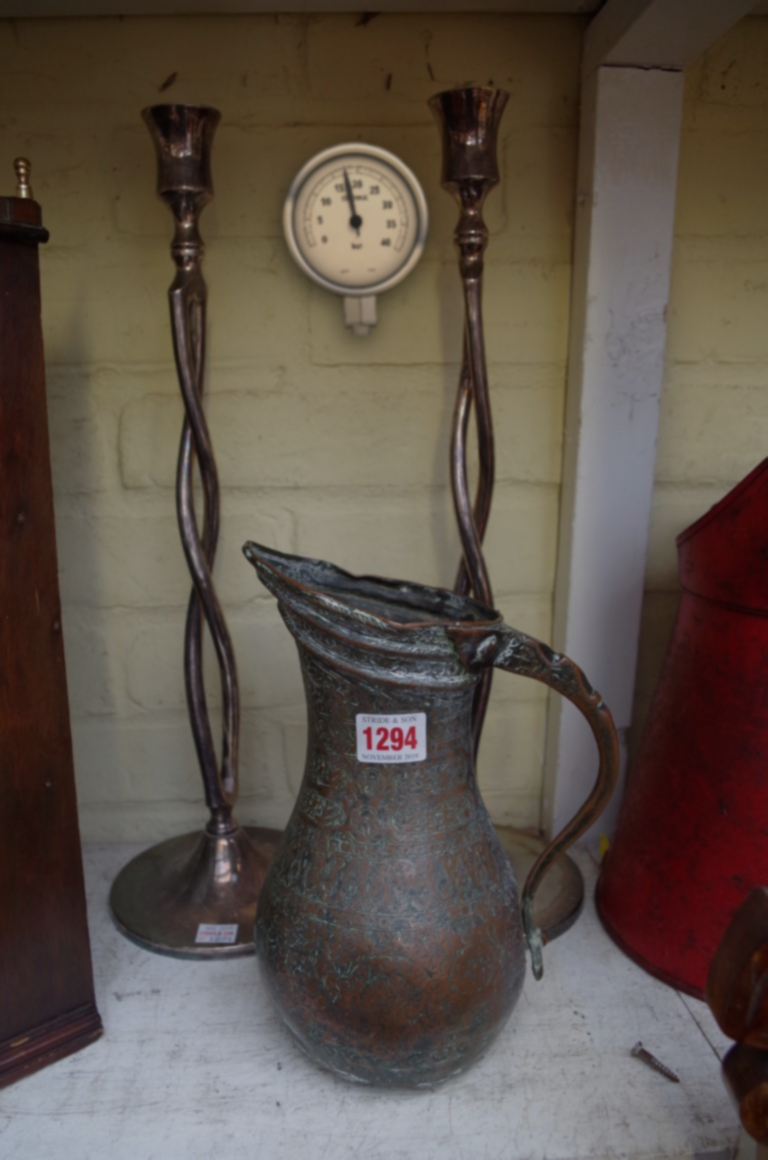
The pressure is 17.5 bar
